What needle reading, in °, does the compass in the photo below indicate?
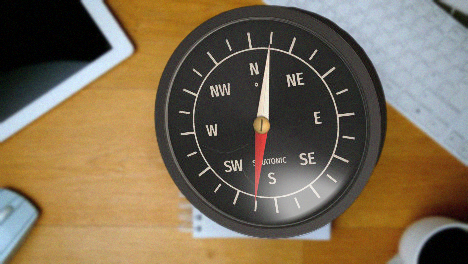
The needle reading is 195 °
